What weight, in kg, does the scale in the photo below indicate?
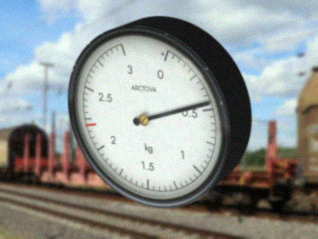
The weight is 0.45 kg
